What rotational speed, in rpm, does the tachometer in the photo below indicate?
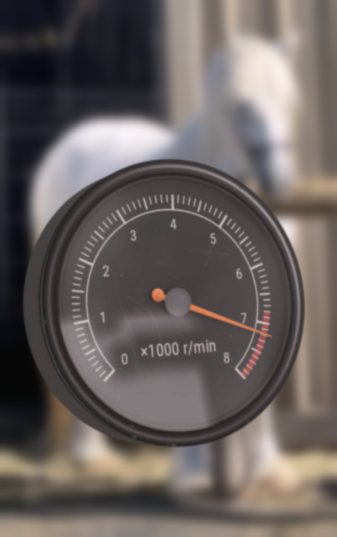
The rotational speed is 7200 rpm
